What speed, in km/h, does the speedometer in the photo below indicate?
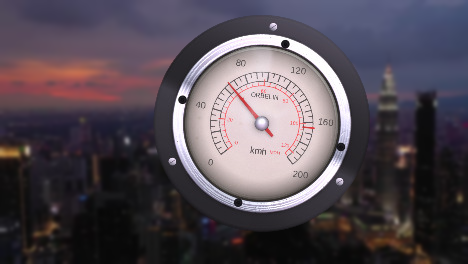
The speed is 65 km/h
